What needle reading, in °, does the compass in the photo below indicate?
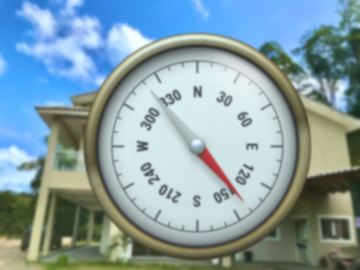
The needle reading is 140 °
